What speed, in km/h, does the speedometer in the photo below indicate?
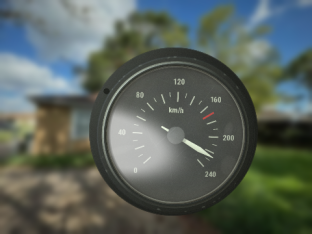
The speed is 225 km/h
